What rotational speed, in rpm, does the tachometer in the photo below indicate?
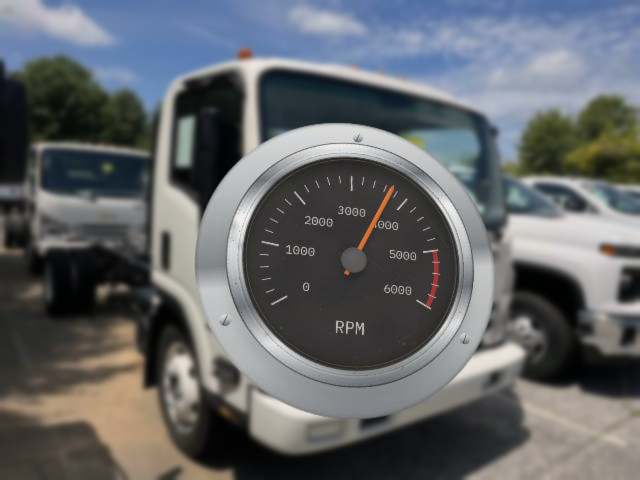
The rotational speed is 3700 rpm
